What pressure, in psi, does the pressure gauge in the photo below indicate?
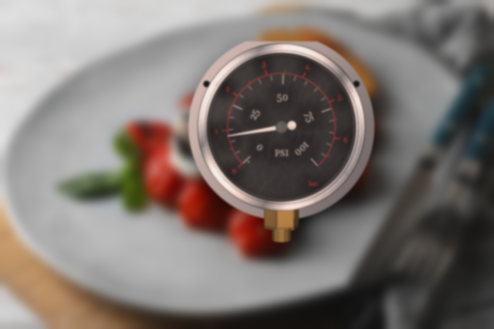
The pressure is 12.5 psi
